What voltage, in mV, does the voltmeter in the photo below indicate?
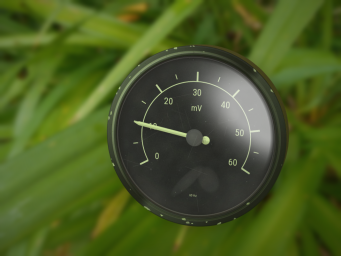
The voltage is 10 mV
